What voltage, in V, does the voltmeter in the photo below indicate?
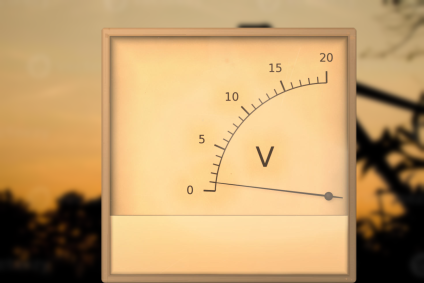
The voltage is 1 V
